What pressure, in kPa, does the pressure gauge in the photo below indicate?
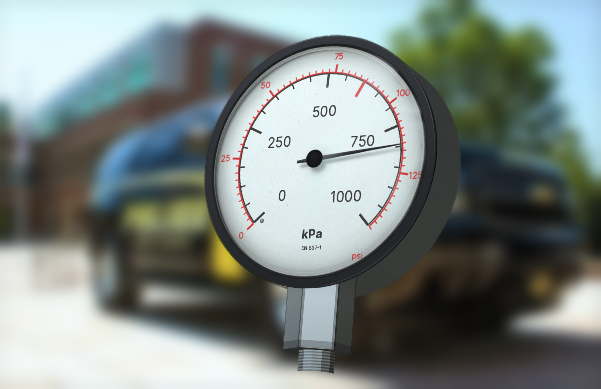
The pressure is 800 kPa
